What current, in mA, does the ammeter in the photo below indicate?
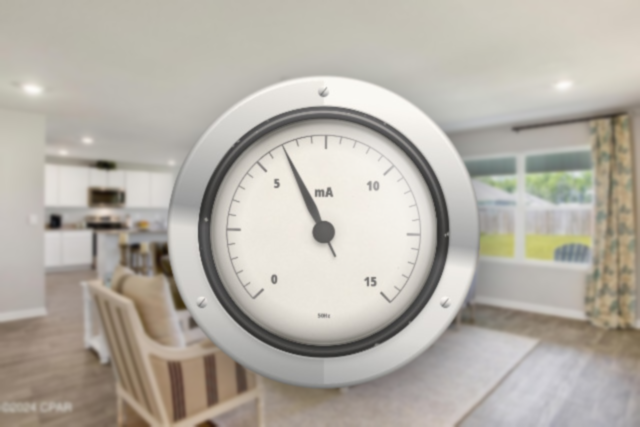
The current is 6 mA
